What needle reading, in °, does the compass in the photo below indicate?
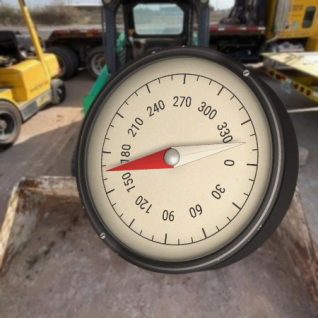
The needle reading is 165 °
